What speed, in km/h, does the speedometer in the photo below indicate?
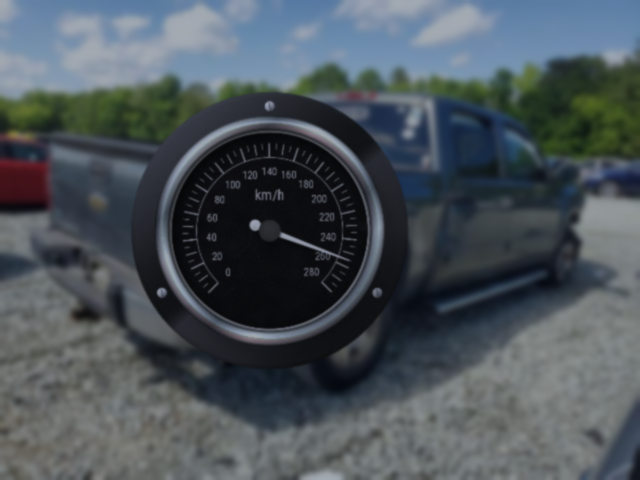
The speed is 255 km/h
